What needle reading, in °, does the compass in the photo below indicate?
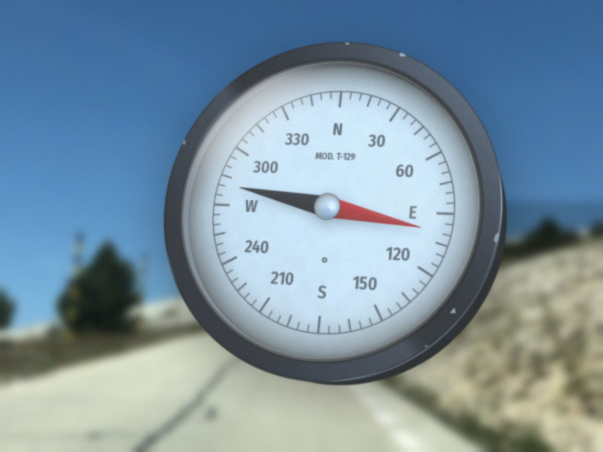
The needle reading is 100 °
